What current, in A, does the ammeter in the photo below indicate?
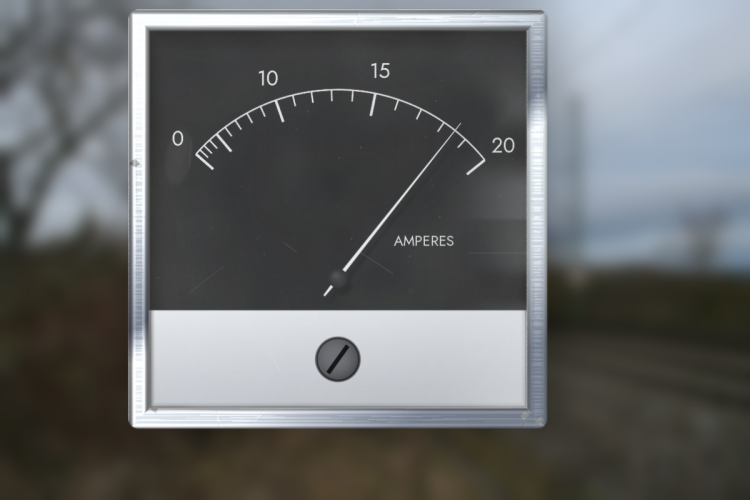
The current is 18.5 A
